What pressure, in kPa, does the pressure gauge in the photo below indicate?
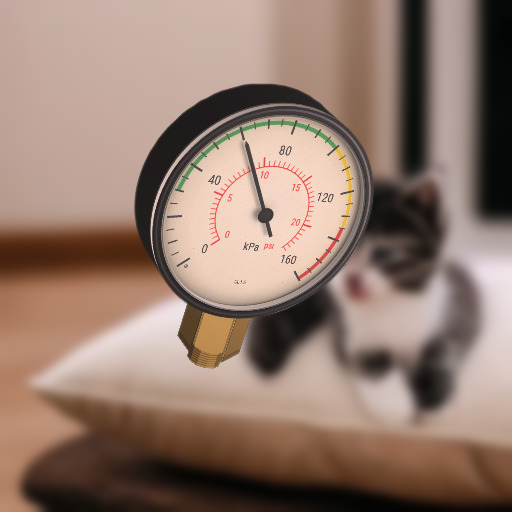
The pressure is 60 kPa
